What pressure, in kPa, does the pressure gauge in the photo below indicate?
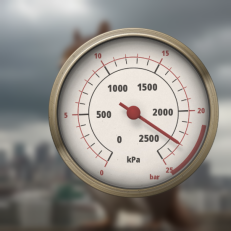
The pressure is 2300 kPa
